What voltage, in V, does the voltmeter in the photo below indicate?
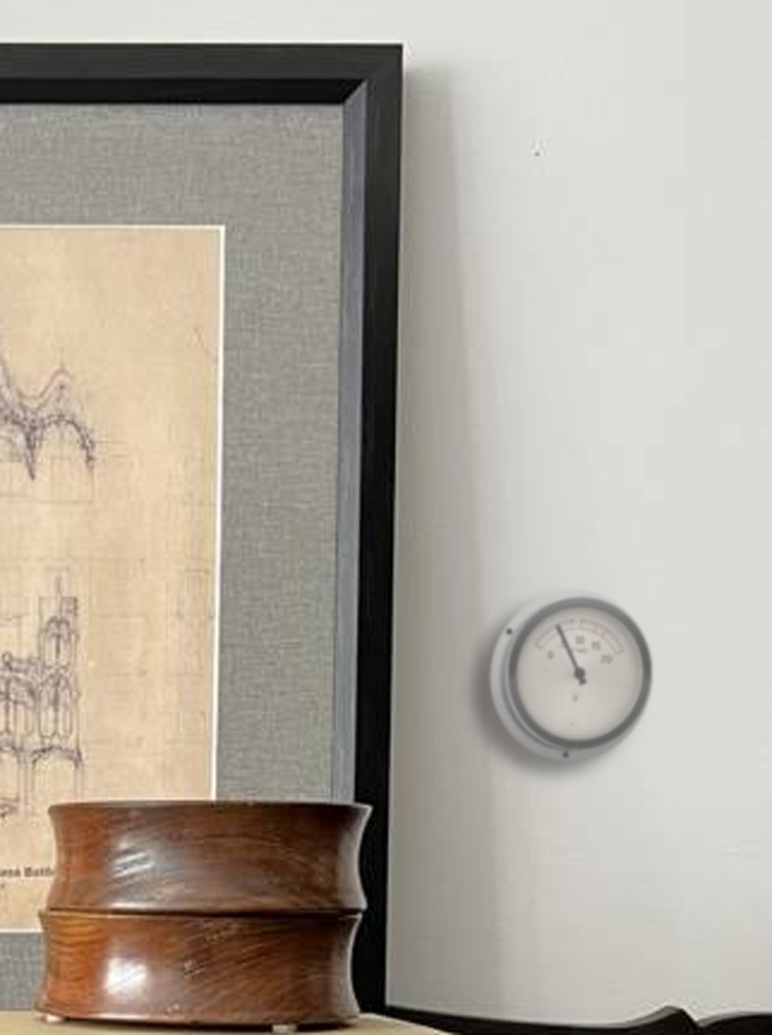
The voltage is 5 V
